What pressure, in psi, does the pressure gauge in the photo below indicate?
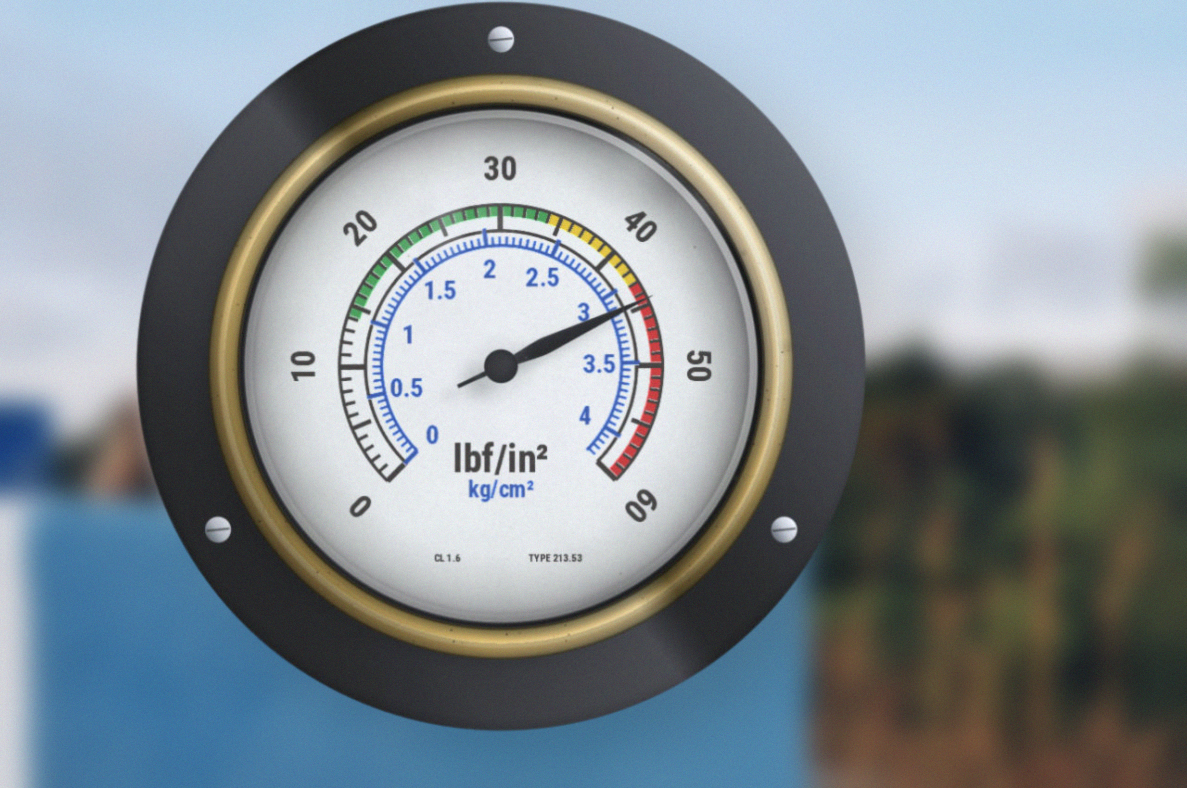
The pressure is 44.5 psi
